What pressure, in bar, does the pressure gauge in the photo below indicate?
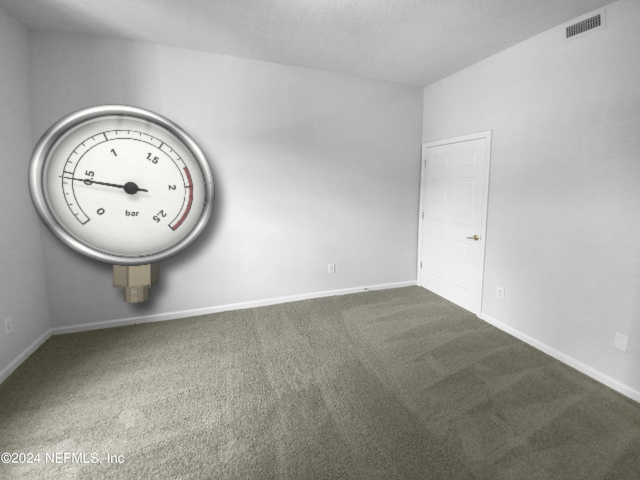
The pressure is 0.45 bar
